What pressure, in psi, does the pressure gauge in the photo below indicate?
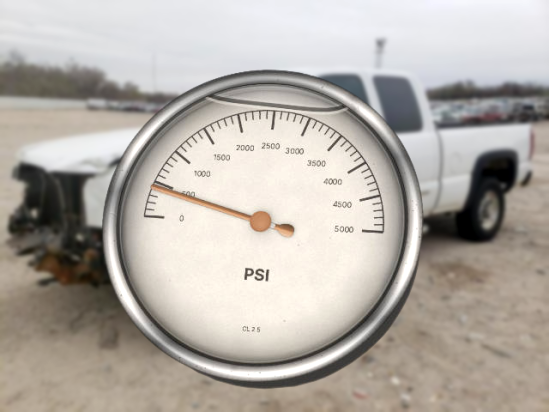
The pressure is 400 psi
